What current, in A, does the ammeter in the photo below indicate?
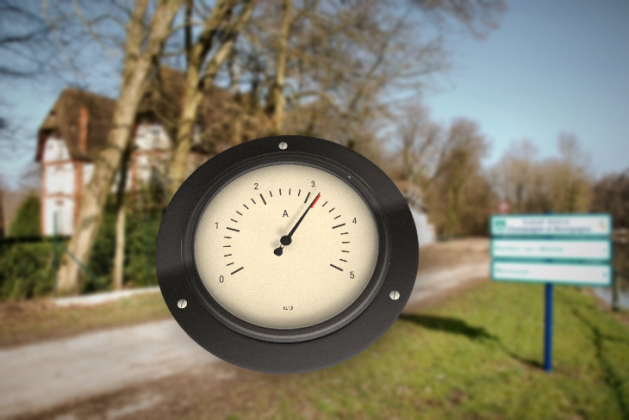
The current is 3.2 A
